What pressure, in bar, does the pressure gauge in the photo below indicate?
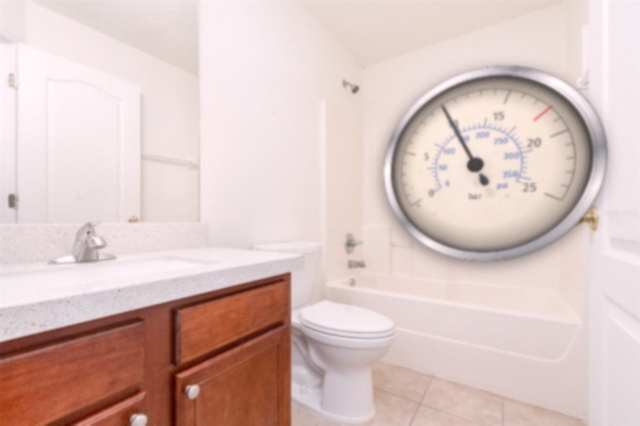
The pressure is 10 bar
